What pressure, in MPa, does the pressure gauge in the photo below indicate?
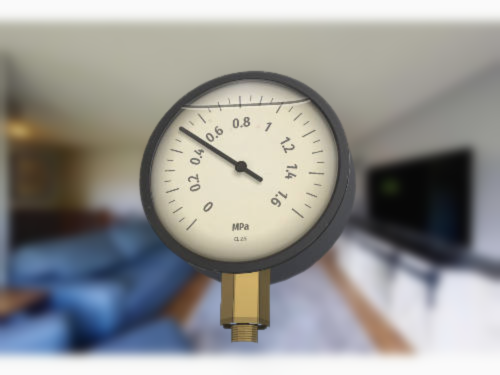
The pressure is 0.5 MPa
